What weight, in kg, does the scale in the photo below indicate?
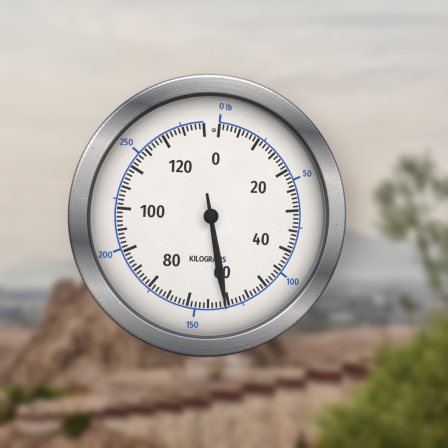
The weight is 61 kg
